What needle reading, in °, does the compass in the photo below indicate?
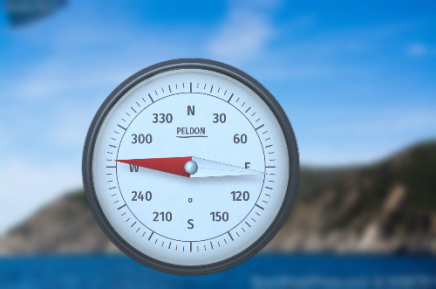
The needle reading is 275 °
